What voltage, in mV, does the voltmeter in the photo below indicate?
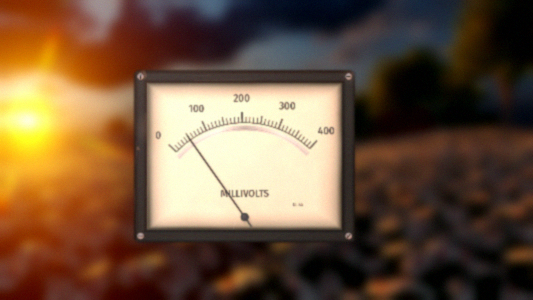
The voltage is 50 mV
